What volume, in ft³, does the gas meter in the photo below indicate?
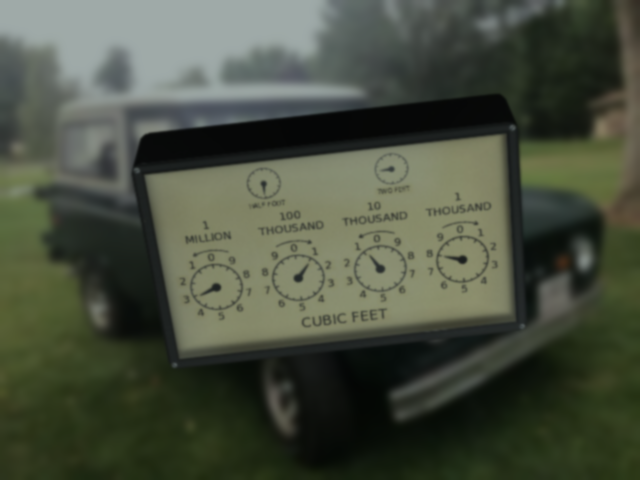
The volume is 310800 ft³
